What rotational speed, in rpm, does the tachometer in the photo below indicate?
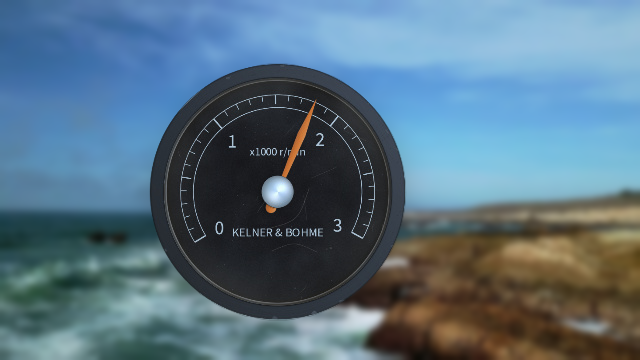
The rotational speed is 1800 rpm
